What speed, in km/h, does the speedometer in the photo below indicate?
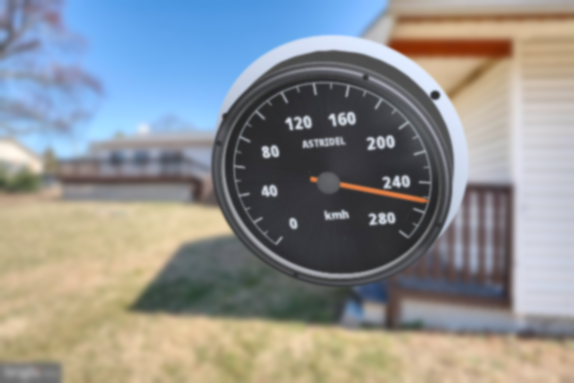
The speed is 250 km/h
